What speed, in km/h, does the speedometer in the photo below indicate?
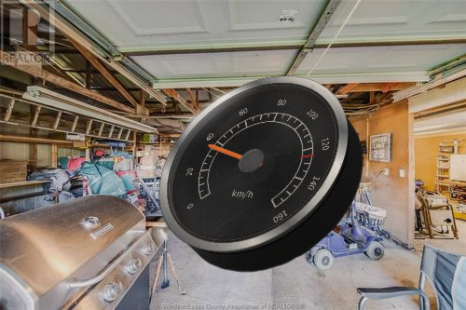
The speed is 35 km/h
